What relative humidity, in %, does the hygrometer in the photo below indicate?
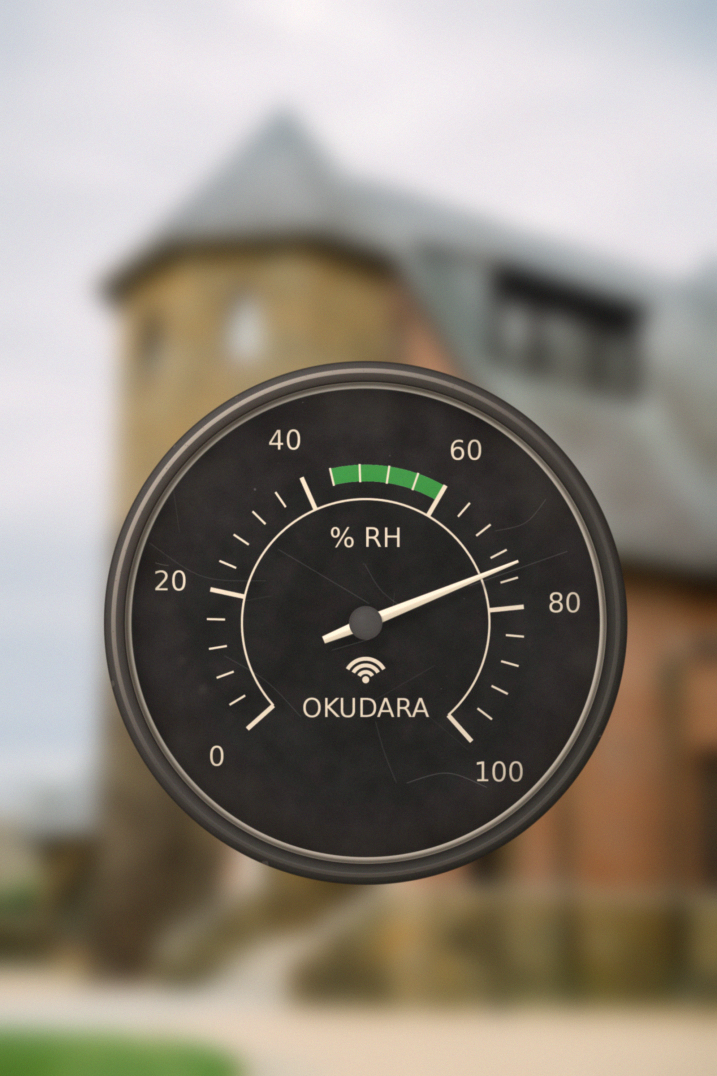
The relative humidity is 74 %
